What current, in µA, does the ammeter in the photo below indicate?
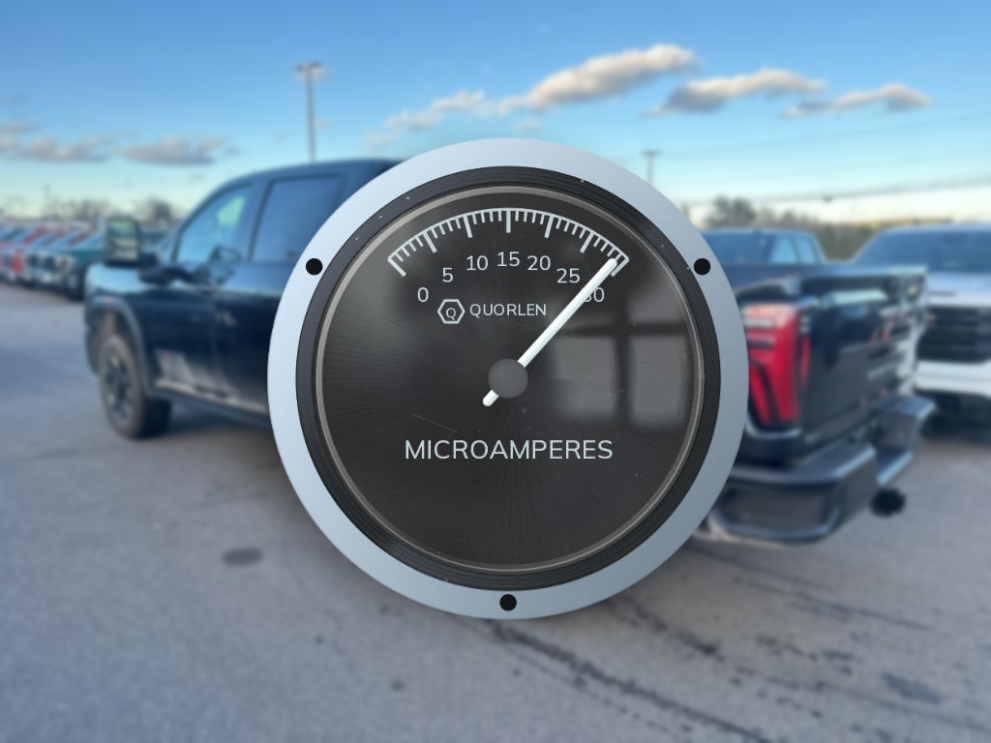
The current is 29 µA
